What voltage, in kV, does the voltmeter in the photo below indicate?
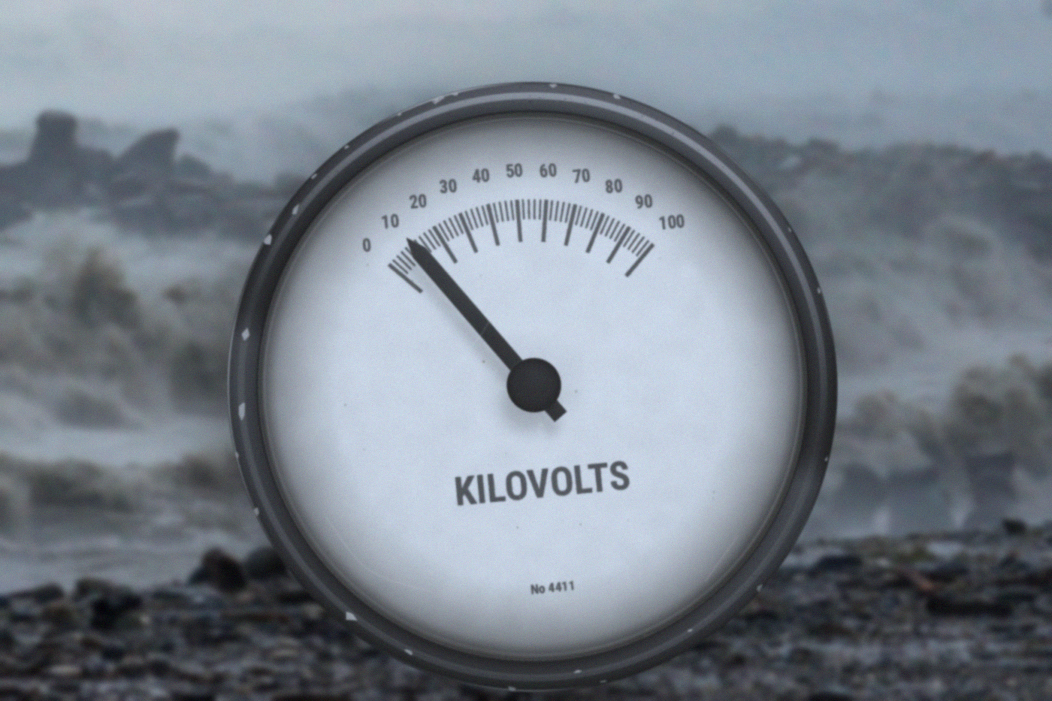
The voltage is 10 kV
